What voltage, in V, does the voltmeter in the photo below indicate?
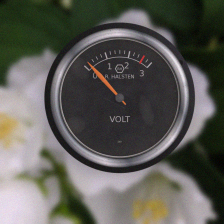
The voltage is 0.2 V
